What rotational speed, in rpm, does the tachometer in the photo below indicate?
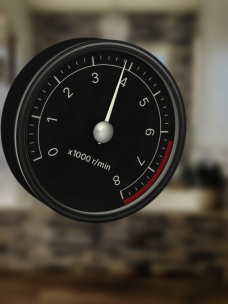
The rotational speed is 3800 rpm
